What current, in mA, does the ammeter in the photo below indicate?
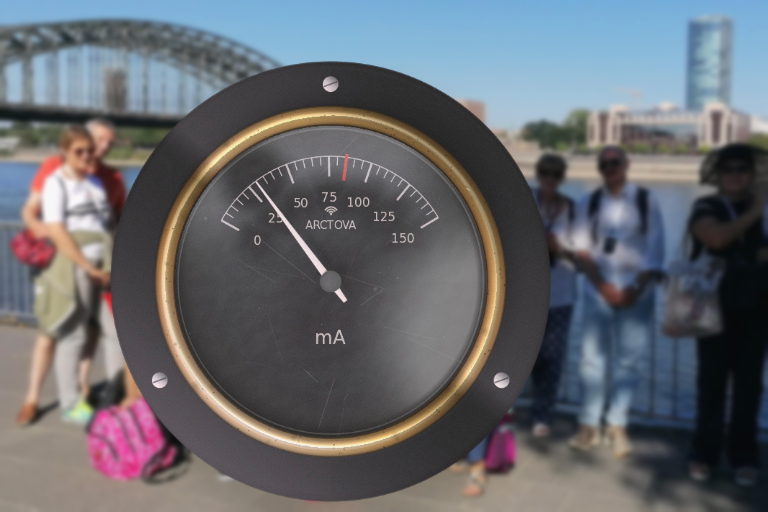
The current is 30 mA
